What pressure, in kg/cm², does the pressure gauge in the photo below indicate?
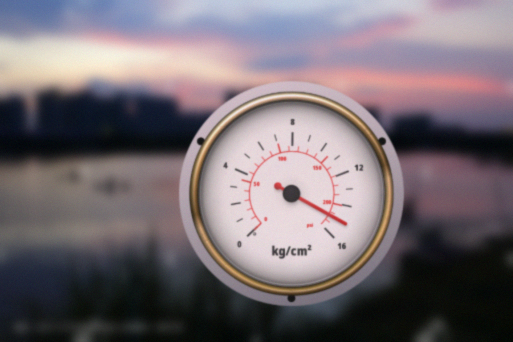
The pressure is 15 kg/cm²
